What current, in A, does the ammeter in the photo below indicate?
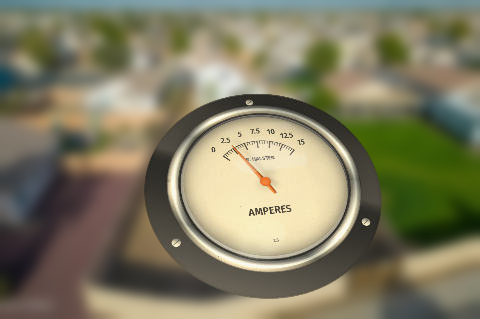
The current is 2.5 A
